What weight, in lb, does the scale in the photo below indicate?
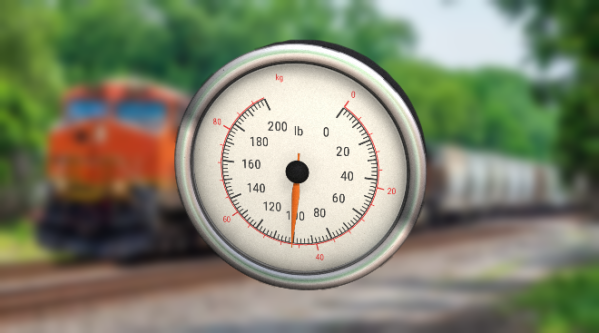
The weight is 100 lb
